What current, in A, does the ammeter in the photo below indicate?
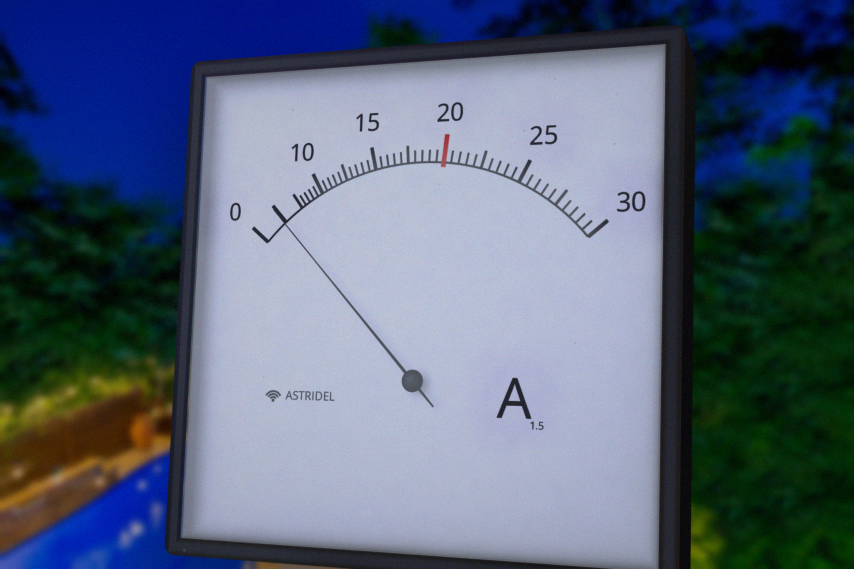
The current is 5 A
